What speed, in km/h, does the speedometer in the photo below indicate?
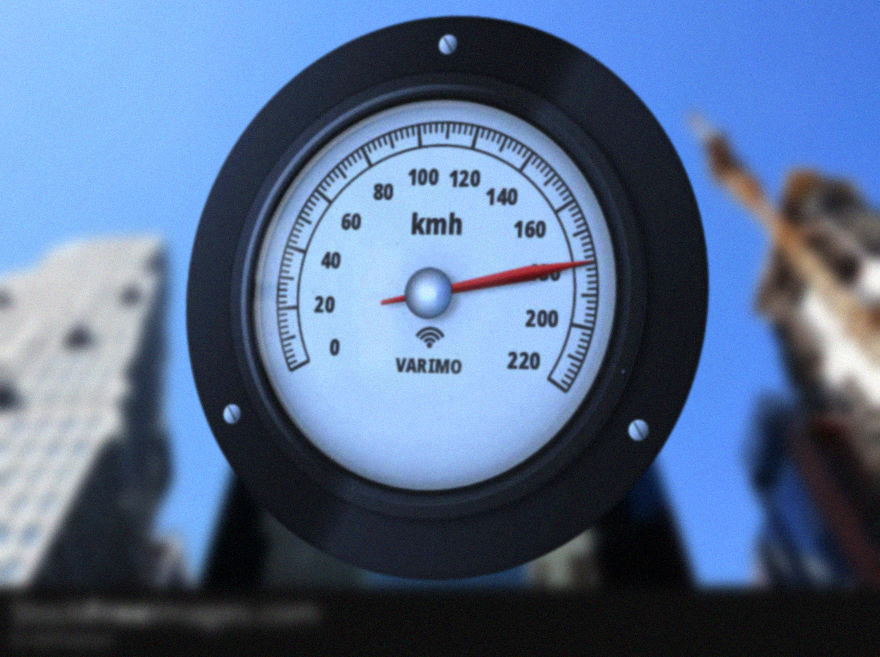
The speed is 180 km/h
